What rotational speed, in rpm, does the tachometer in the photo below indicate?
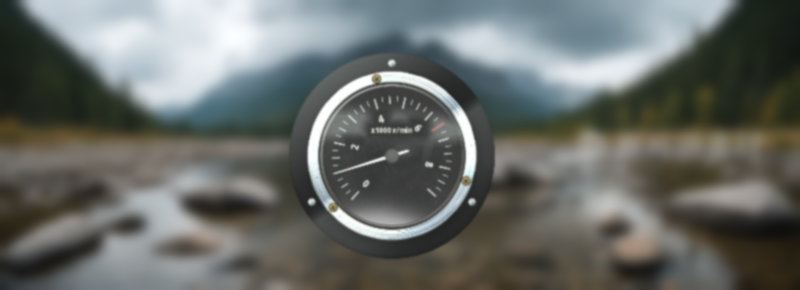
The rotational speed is 1000 rpm
